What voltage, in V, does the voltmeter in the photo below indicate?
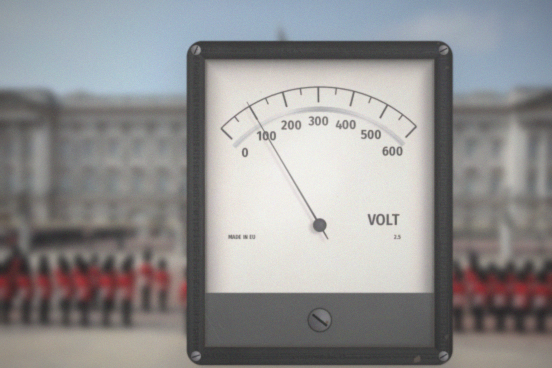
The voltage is 100 V
